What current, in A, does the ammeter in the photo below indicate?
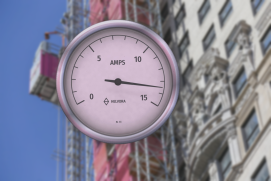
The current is 13.5 A
